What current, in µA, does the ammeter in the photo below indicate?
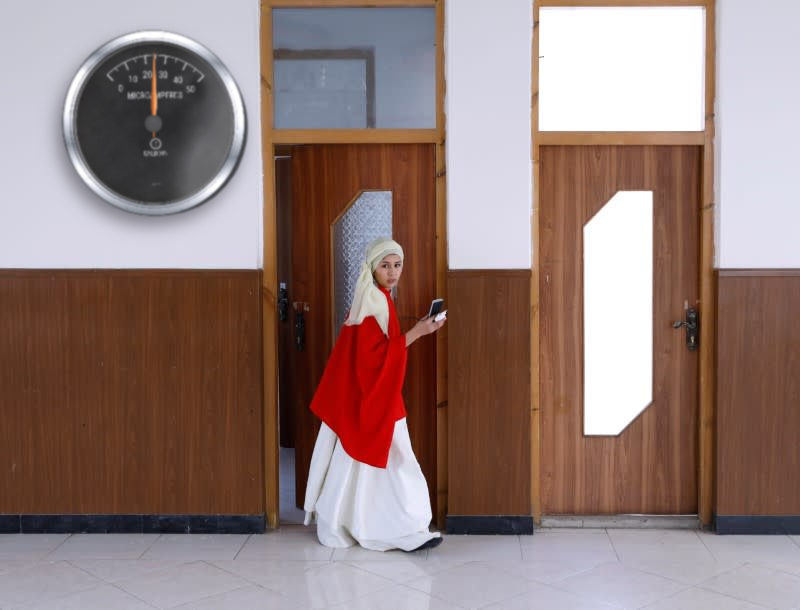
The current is 25 µA
